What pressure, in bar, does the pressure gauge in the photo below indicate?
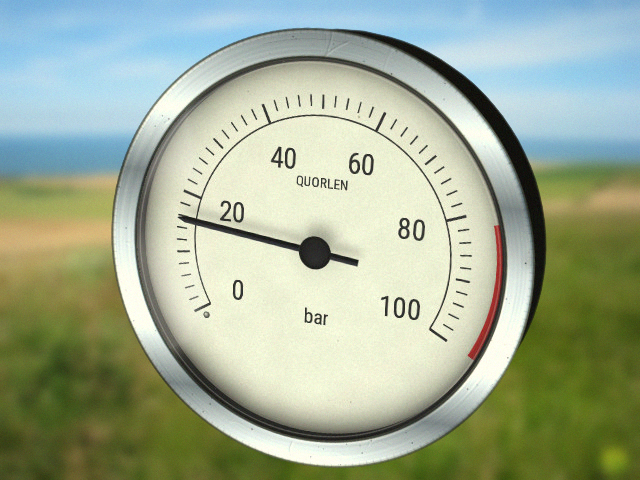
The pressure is 16 bar
